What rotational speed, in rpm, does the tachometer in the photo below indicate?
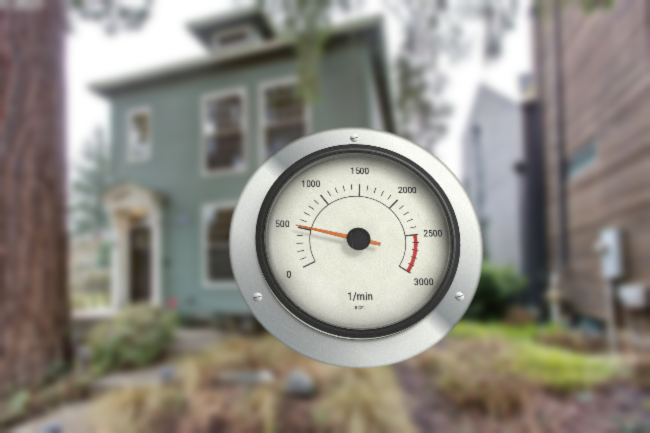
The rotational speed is 500 rpm
